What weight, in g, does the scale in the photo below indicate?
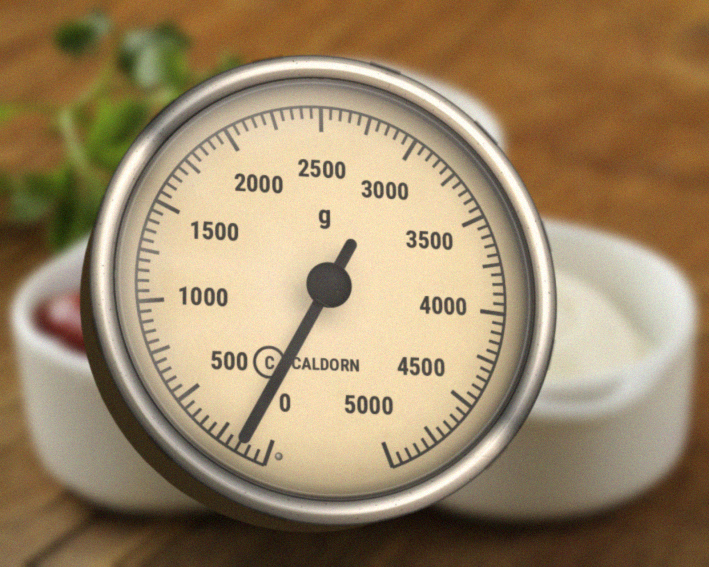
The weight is 150 g
